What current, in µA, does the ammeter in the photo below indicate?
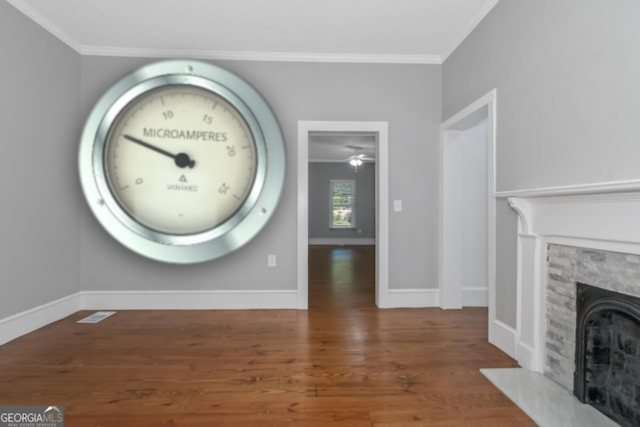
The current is 5 µA
